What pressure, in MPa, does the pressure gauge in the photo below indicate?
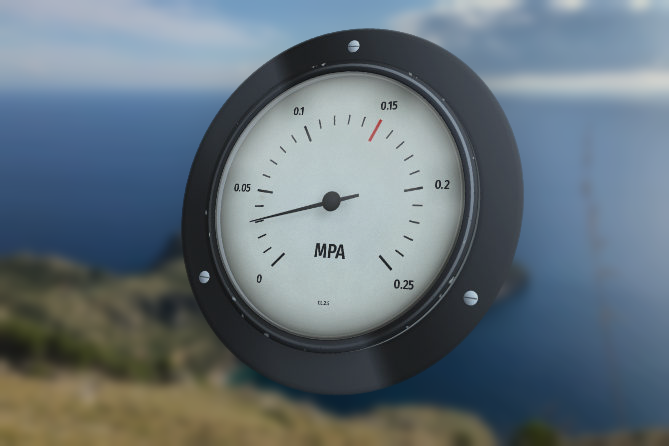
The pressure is 0.03 MPa
